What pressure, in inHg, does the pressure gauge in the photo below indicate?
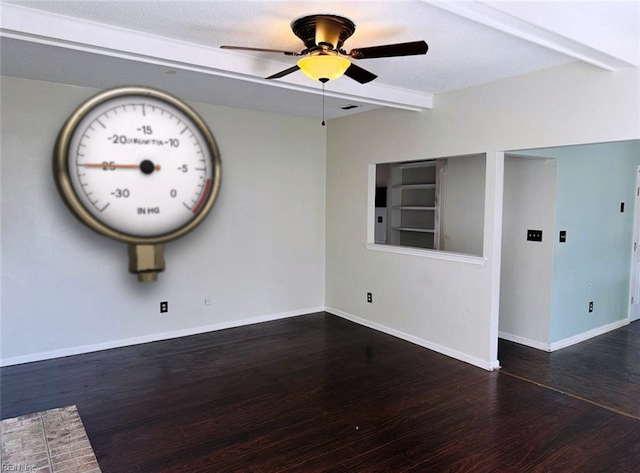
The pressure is -25 inHg
